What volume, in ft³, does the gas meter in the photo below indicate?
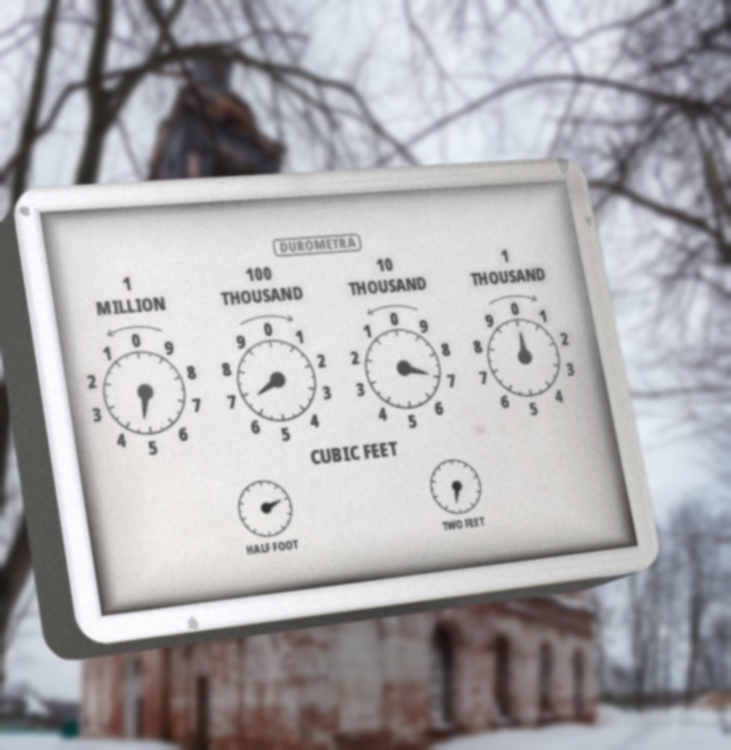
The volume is 467000 ft³
